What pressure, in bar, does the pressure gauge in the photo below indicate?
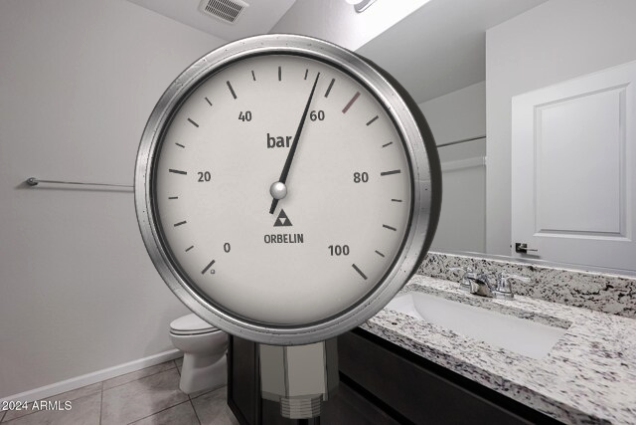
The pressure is 57.5 bar
